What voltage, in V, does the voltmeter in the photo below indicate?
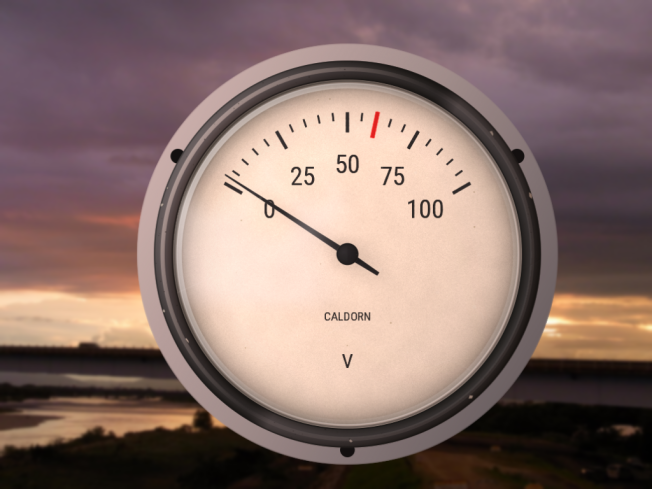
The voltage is 2.5 V
